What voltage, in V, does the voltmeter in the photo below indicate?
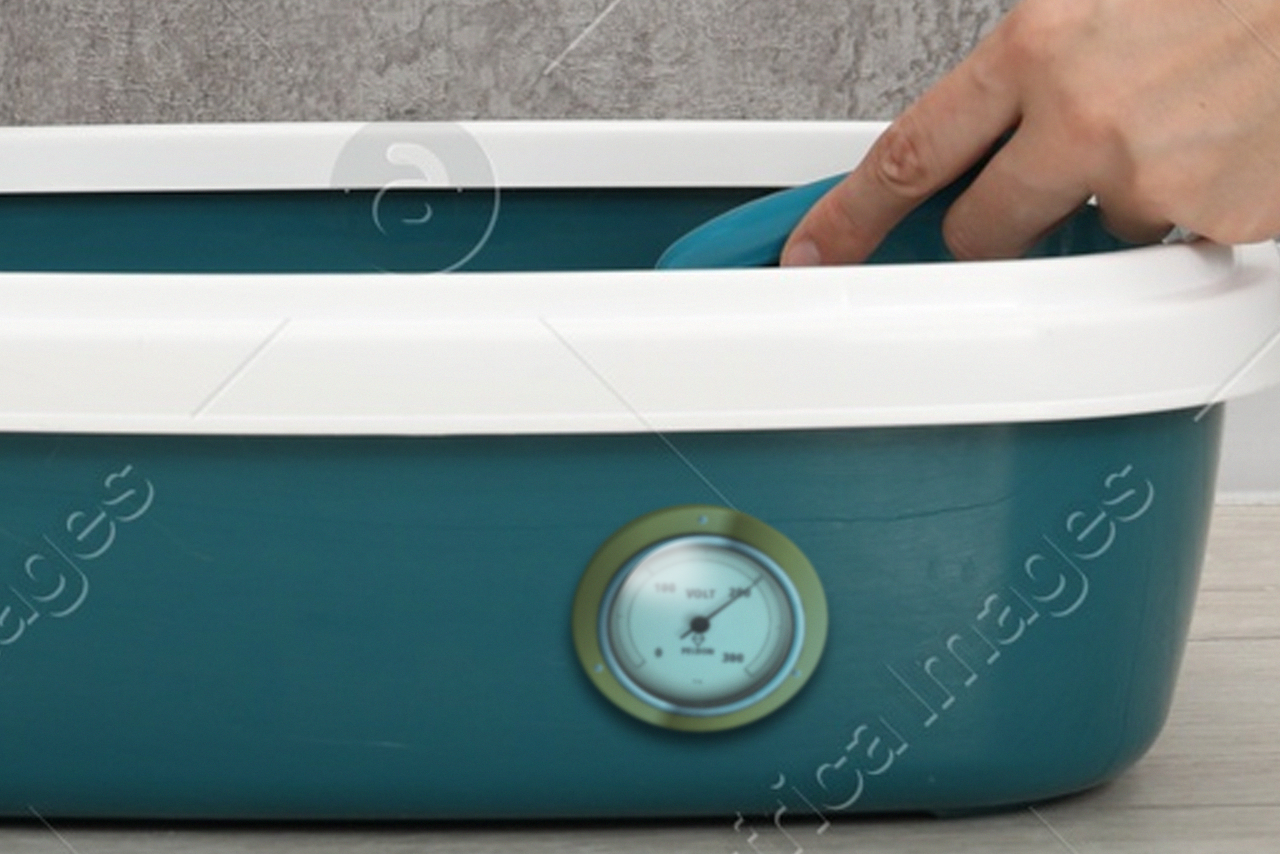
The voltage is 200 V
